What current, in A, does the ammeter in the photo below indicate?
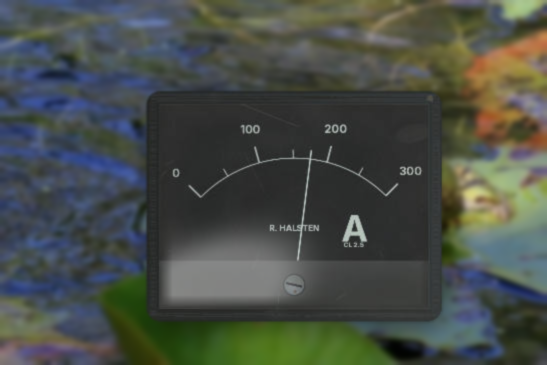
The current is 175 A
